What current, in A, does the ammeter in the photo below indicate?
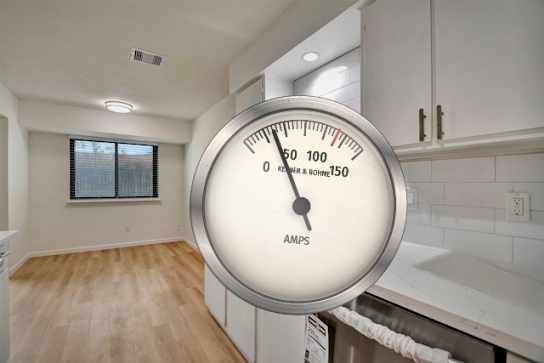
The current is 35 A
